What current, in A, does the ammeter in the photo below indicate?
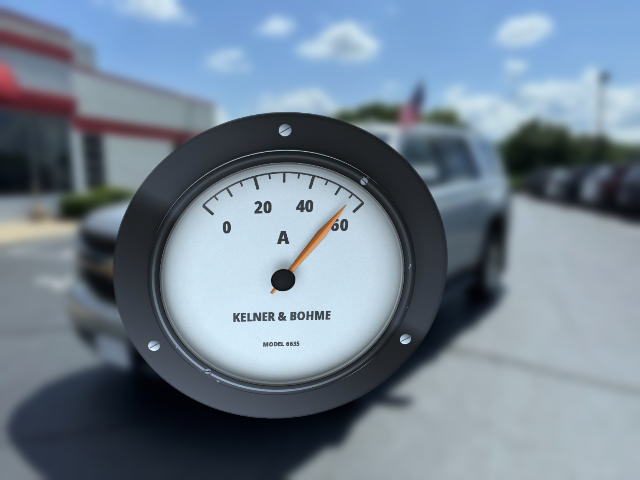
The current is 55 A
